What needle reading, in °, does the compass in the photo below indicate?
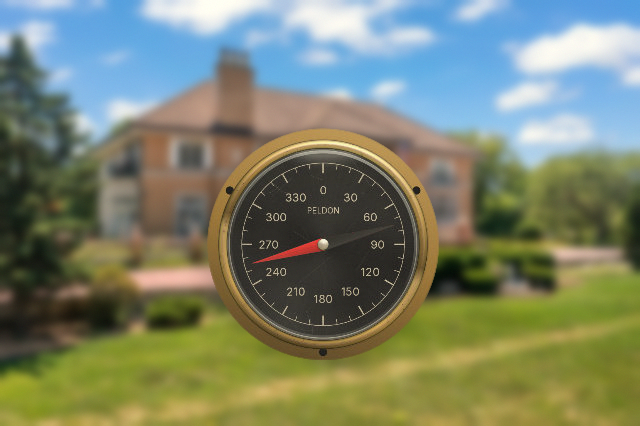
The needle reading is 255 °
